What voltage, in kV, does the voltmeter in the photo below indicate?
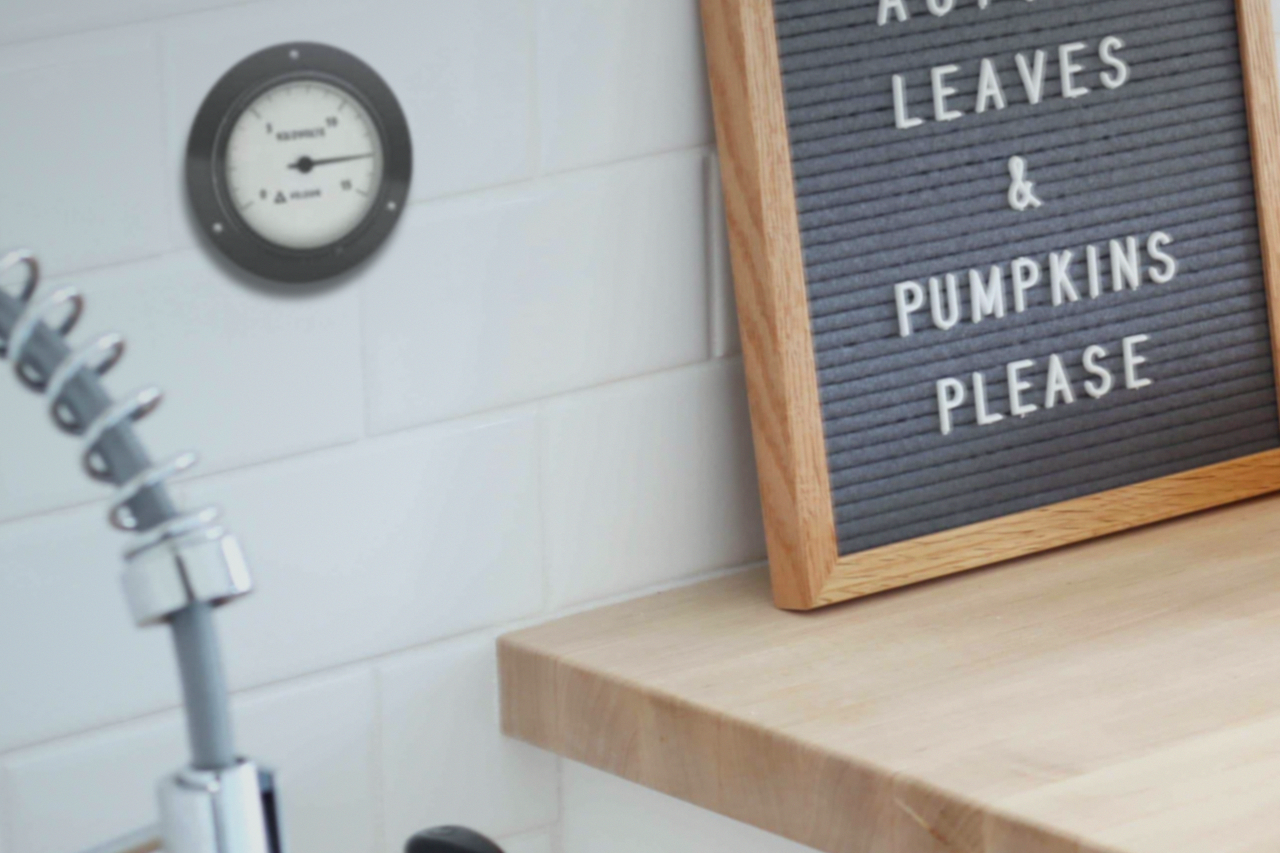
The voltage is 13 kV
